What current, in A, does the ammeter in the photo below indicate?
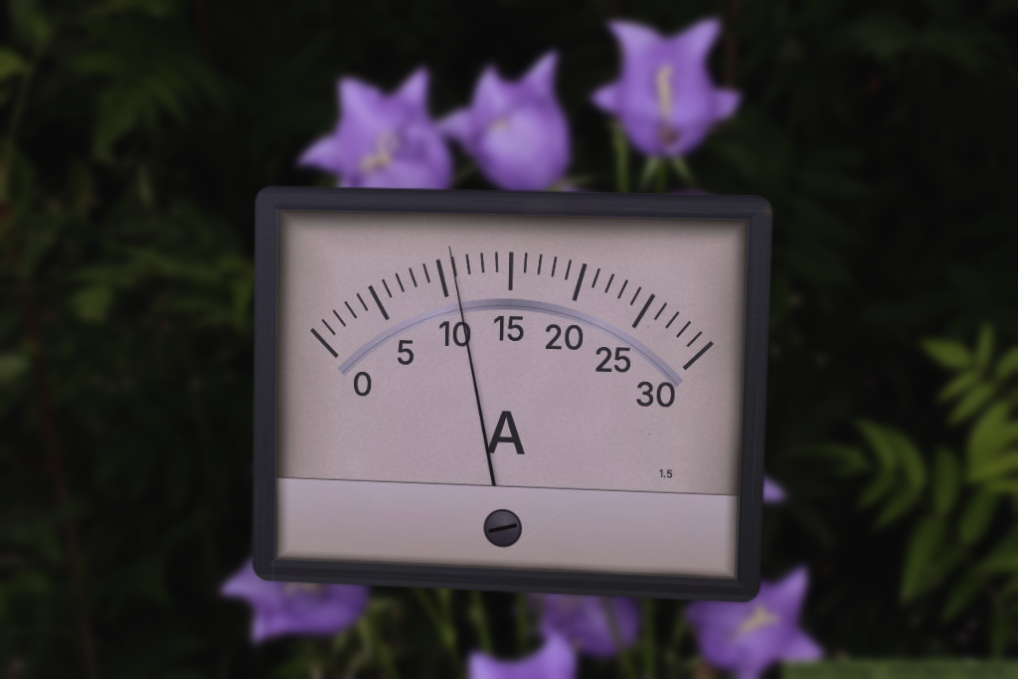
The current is 11 A
